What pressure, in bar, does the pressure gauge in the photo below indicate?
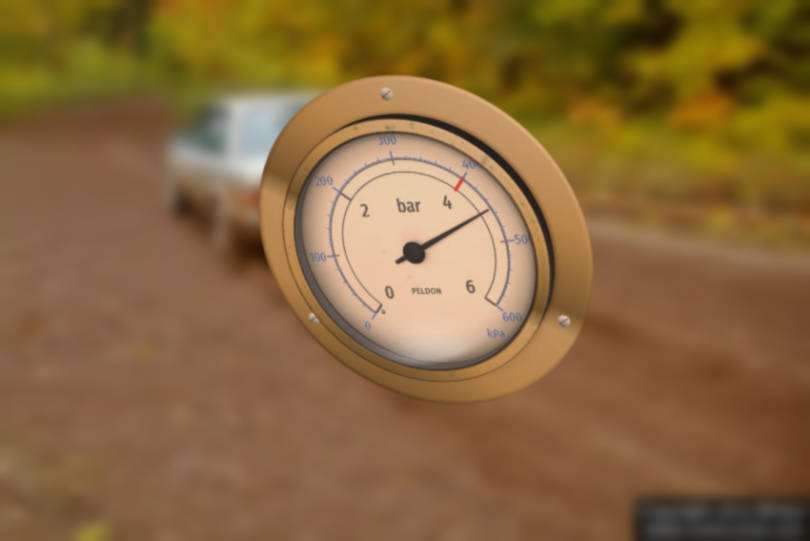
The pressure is 4.5 bar
